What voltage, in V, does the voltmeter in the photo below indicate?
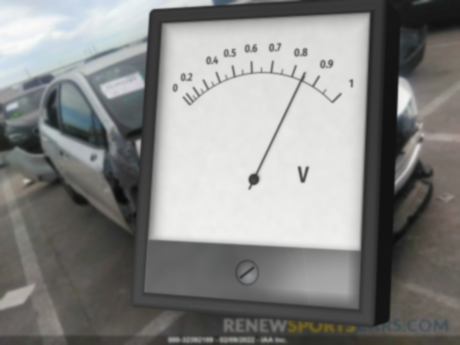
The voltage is 0.85 V
